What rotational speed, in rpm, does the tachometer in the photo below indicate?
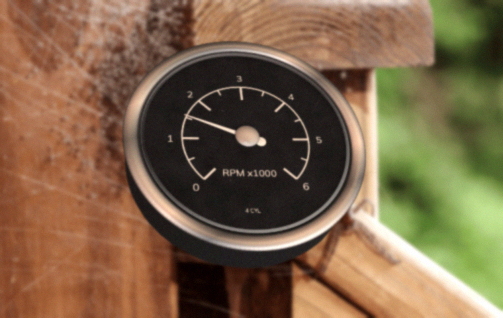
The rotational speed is 1500 rpm
